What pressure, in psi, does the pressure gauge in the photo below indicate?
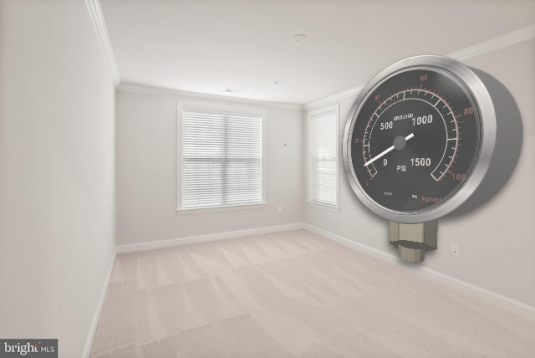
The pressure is 100 psi
